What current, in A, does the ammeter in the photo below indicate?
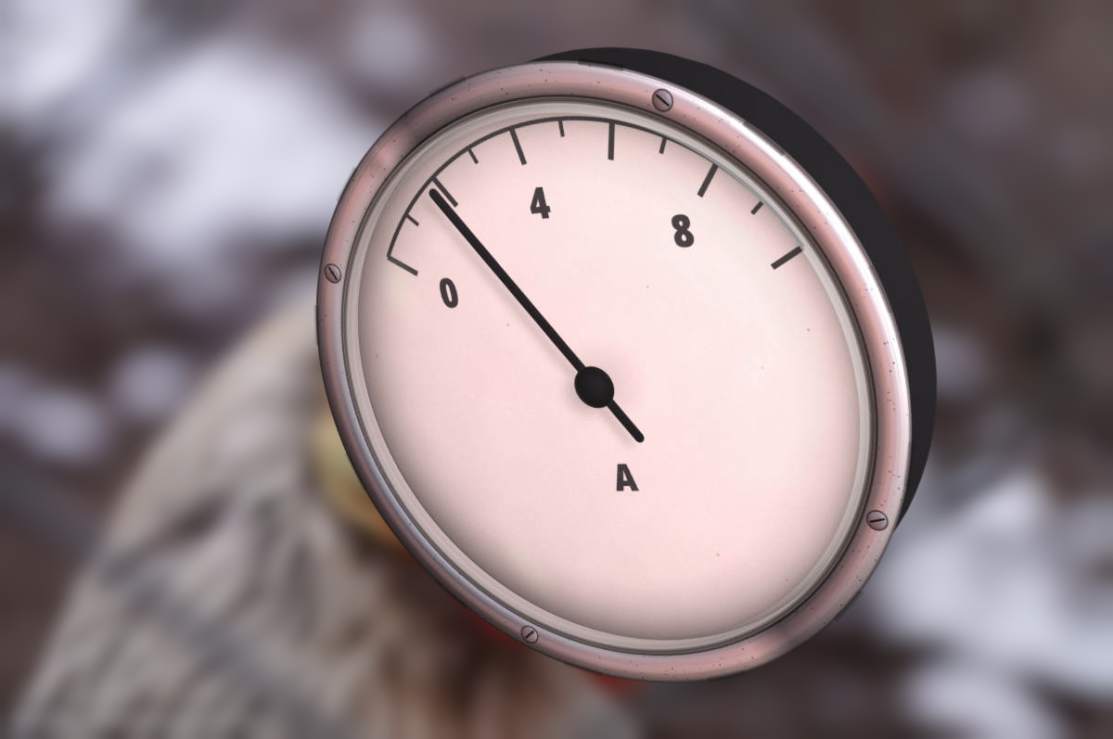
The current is 2 A
